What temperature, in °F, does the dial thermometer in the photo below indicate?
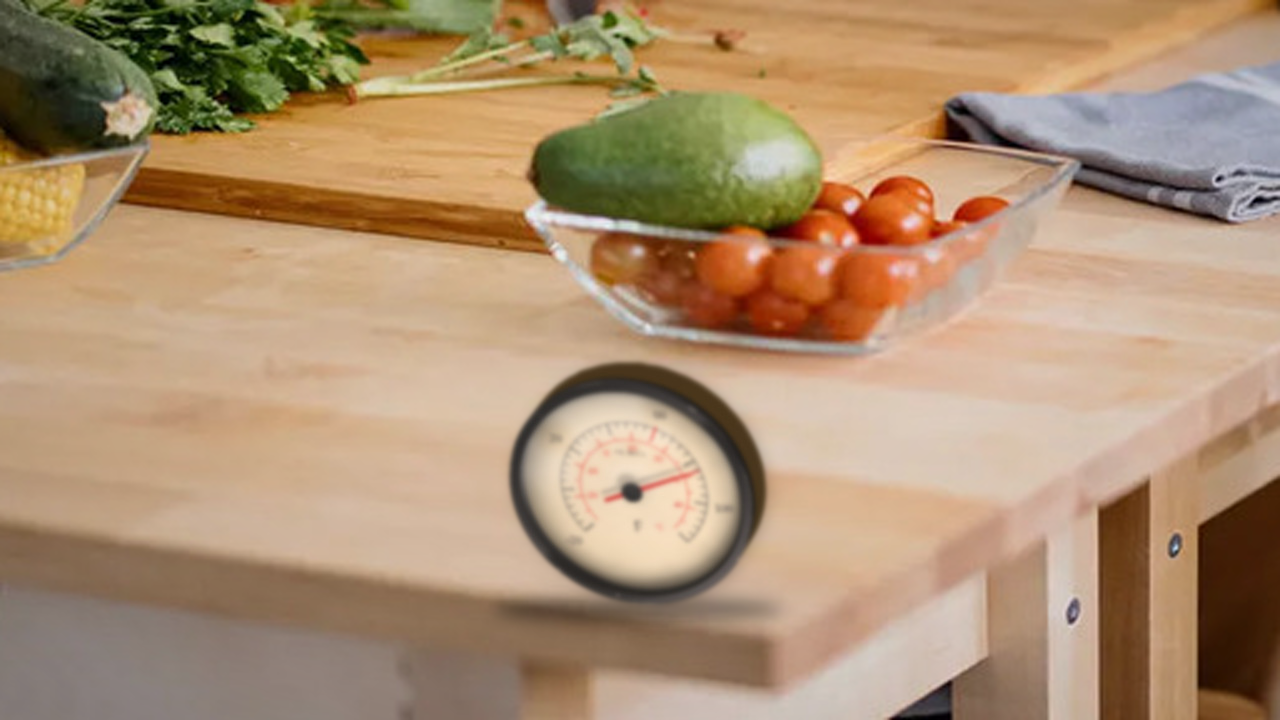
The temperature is 84 °F
